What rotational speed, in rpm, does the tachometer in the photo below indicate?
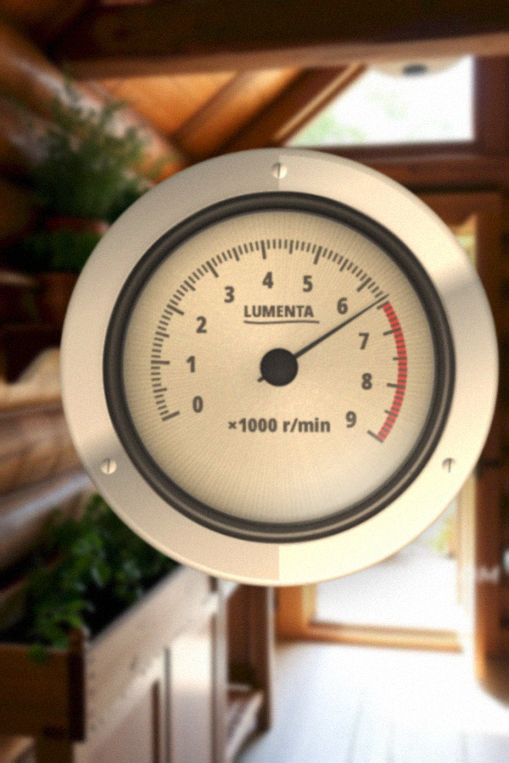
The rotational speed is 6400 rpm
